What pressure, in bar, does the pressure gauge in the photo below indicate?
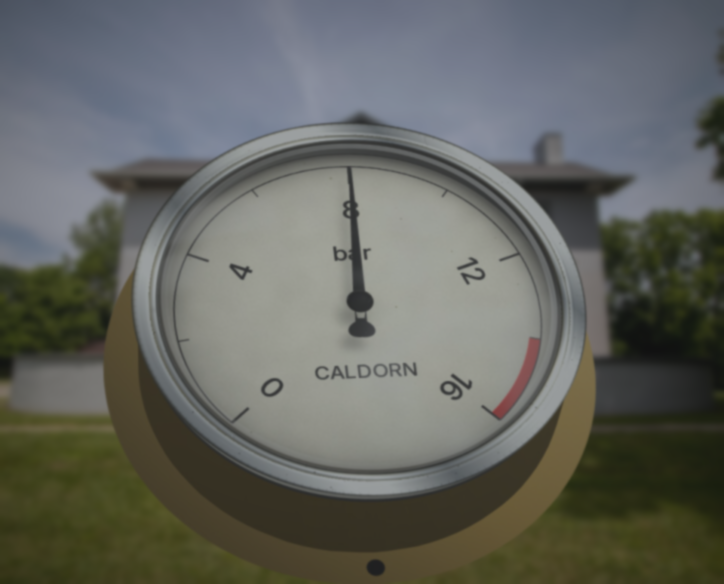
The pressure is 8 bar
